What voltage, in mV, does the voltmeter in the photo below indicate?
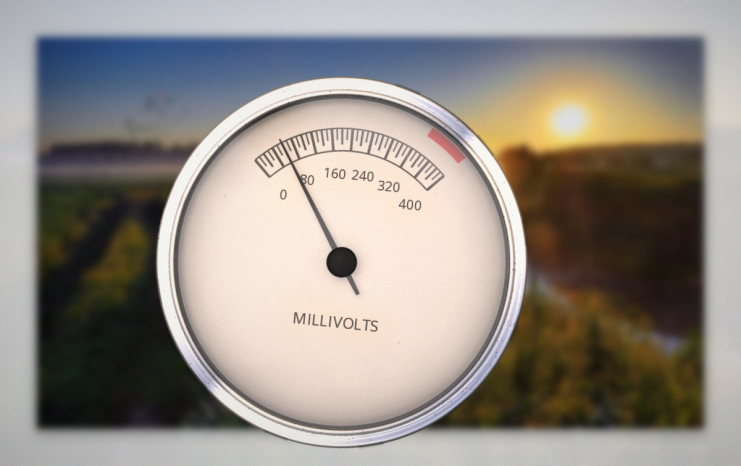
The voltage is 60 mV
